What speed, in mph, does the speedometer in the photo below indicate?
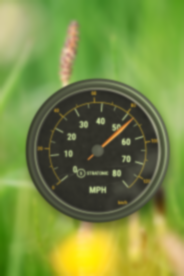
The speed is 52.5 mph
